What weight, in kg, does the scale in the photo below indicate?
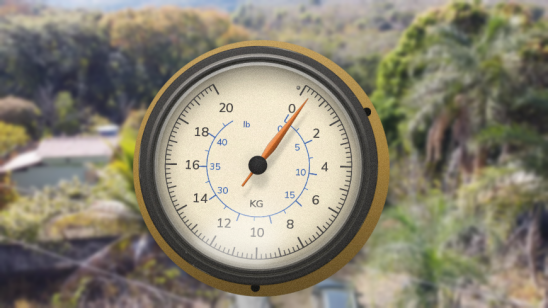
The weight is 0.4 kg
